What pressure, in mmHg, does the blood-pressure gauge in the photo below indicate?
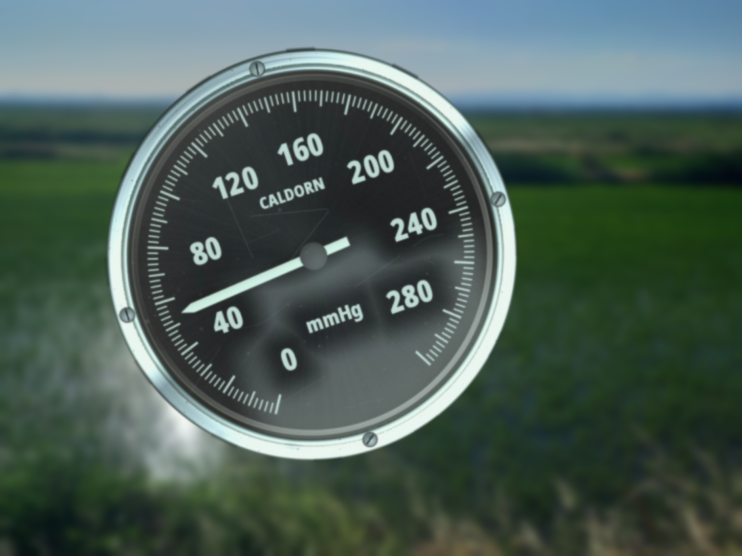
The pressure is 54 mmHg
